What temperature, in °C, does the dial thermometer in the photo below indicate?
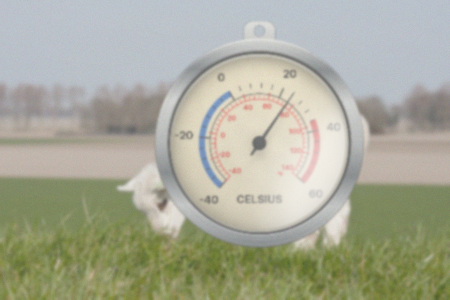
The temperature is 24 °C
